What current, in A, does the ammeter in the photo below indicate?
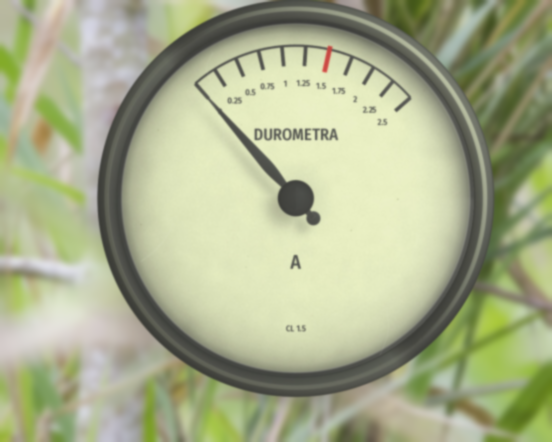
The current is 0 A
